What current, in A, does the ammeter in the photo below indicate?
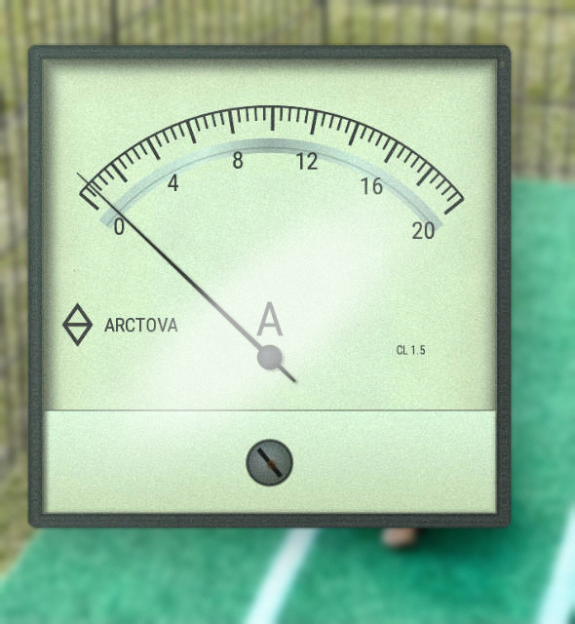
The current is 0.6 A
